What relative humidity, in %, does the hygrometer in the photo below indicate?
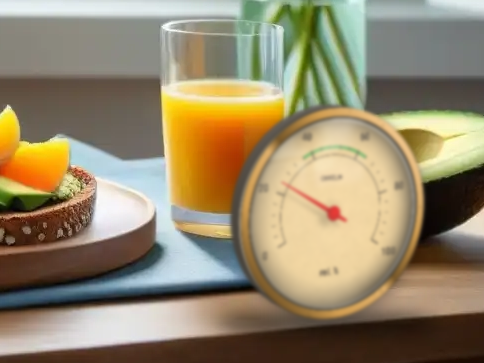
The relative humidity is 24 %
